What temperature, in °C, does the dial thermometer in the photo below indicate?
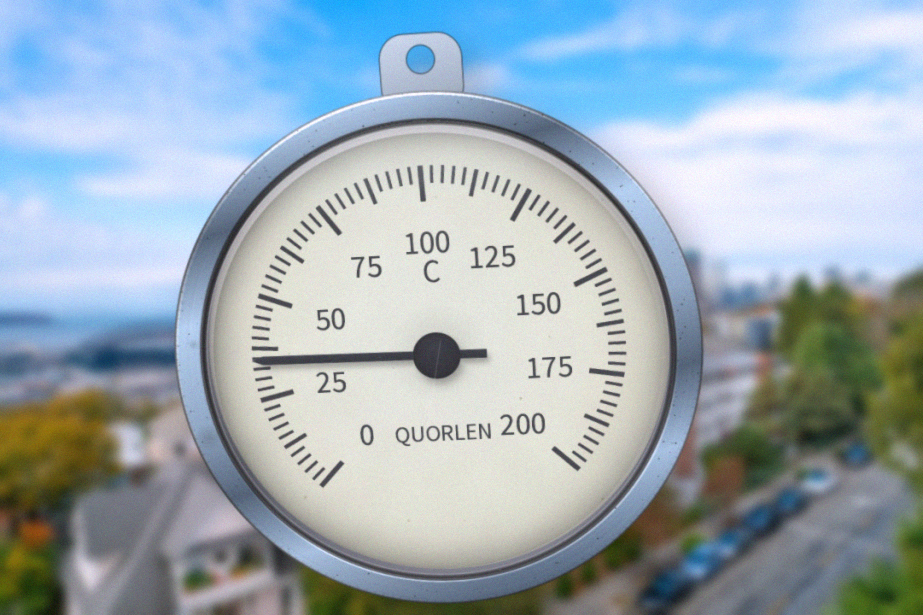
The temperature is 35 °C
